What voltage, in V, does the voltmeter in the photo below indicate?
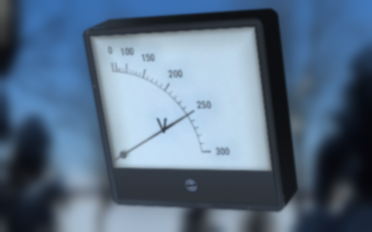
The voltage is 250 V
